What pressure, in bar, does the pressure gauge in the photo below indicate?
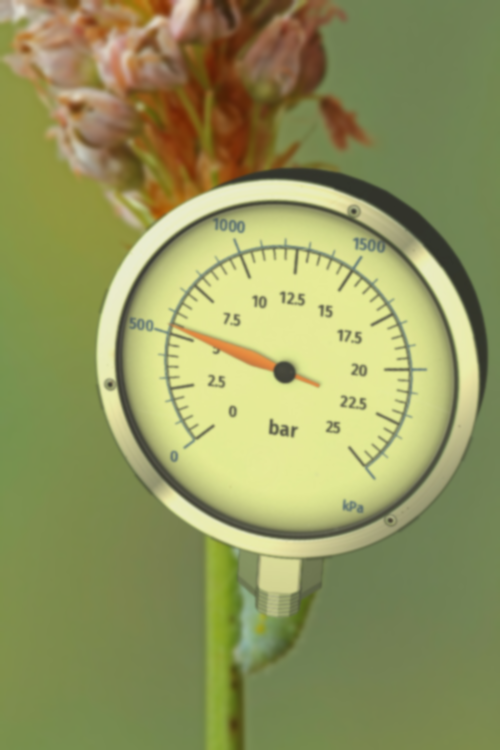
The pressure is 5.5 bar
